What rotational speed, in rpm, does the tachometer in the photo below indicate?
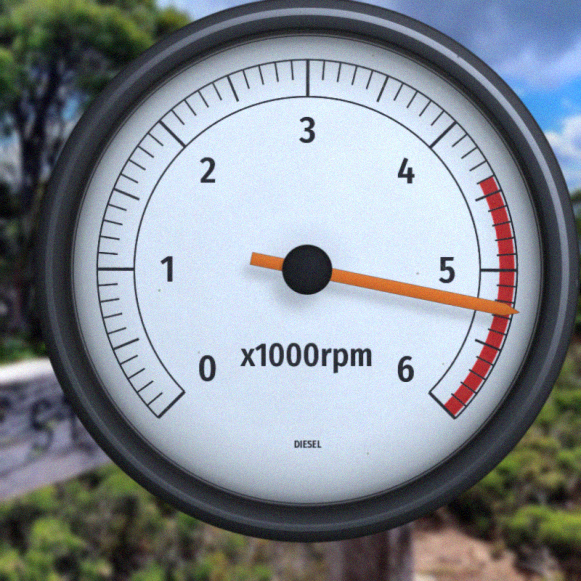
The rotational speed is 5250 rpm
